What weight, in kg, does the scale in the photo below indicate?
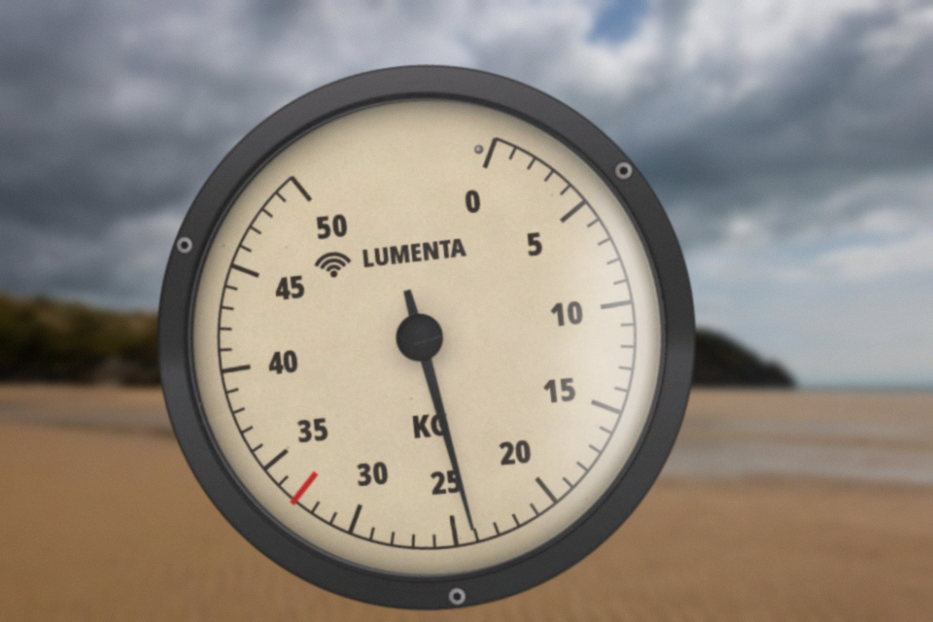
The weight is 24 kg
